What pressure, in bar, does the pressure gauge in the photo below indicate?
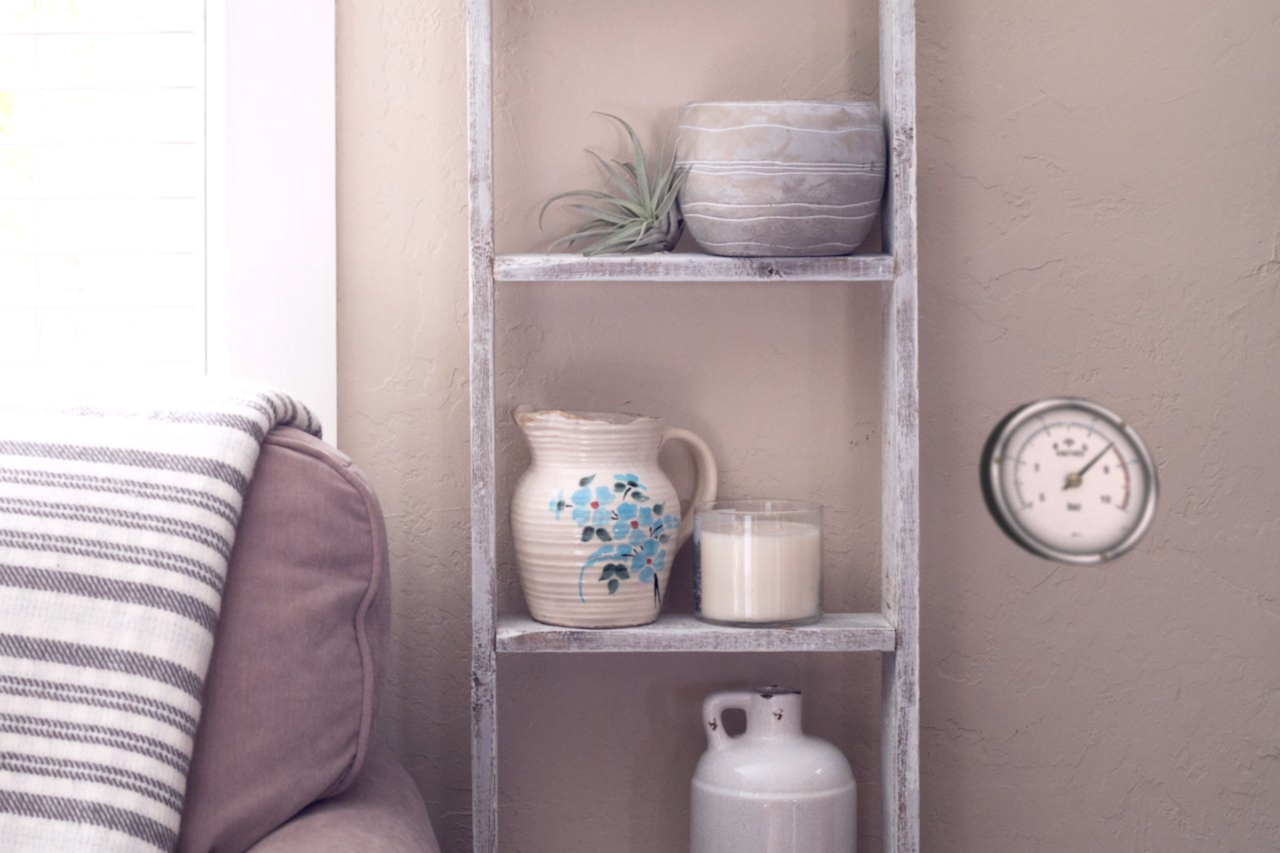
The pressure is 7 bar
